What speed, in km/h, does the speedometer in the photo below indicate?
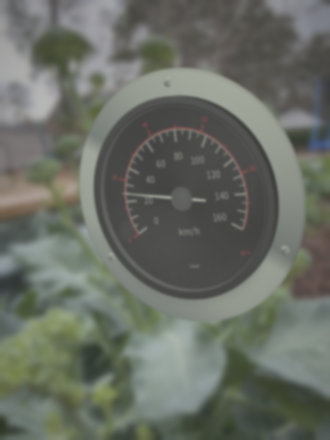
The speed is 25 km/h
